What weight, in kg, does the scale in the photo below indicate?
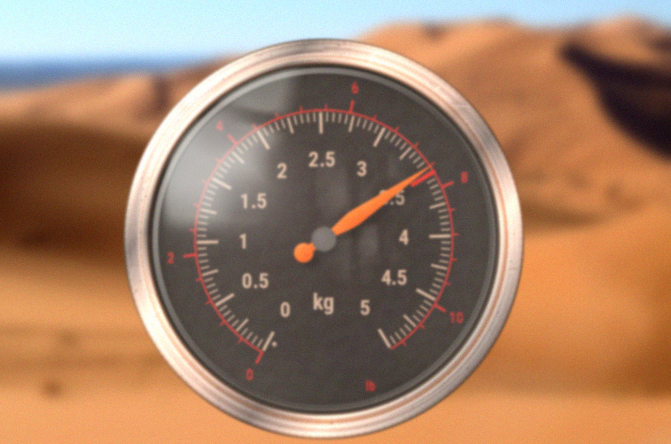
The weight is 3.45 kg
